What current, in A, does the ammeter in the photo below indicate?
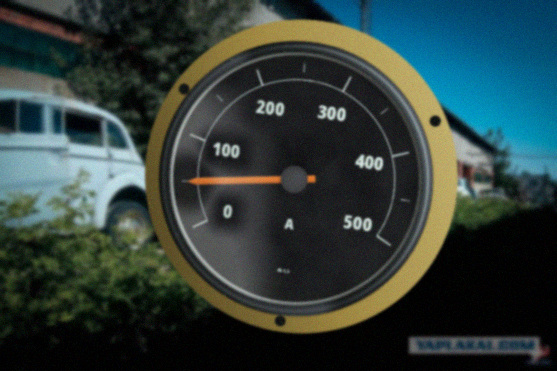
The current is 50 A
